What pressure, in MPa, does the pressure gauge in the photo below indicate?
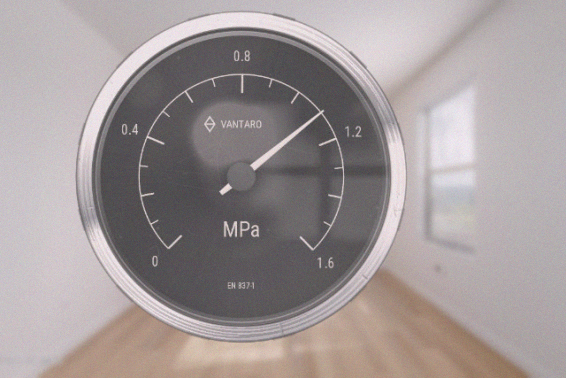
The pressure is 1.1 MPa
